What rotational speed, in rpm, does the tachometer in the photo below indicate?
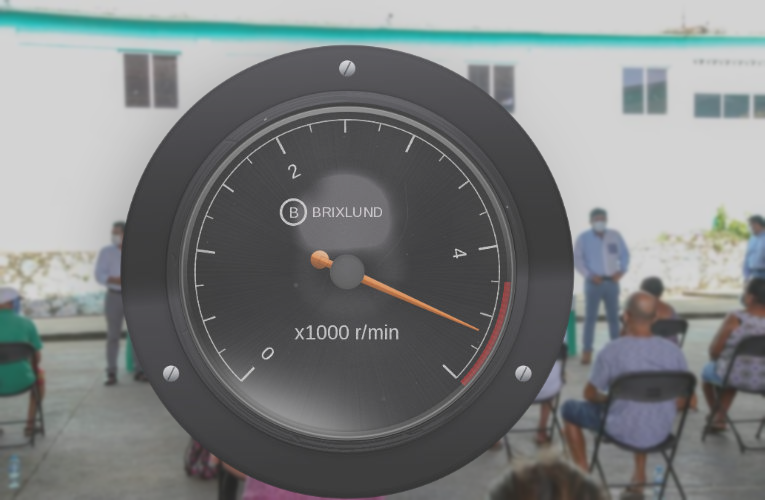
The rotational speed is 4625 rpm
